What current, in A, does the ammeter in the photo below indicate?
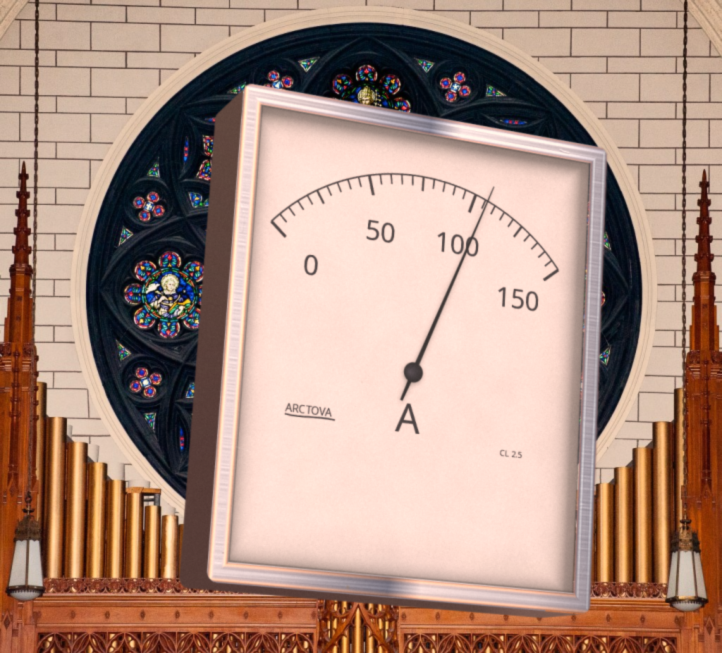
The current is 105 A
